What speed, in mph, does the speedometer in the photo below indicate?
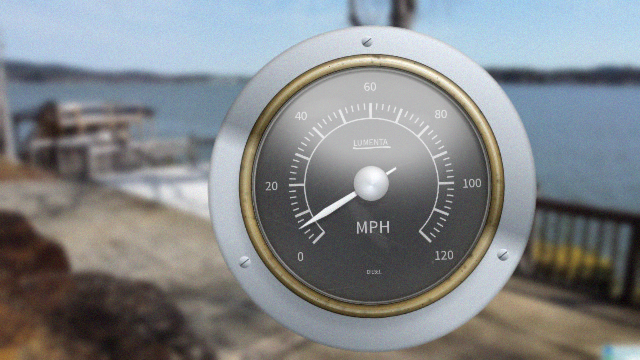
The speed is 6 mph
